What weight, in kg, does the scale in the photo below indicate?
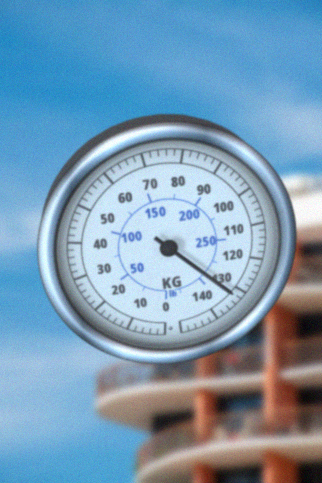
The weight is 132 kg
